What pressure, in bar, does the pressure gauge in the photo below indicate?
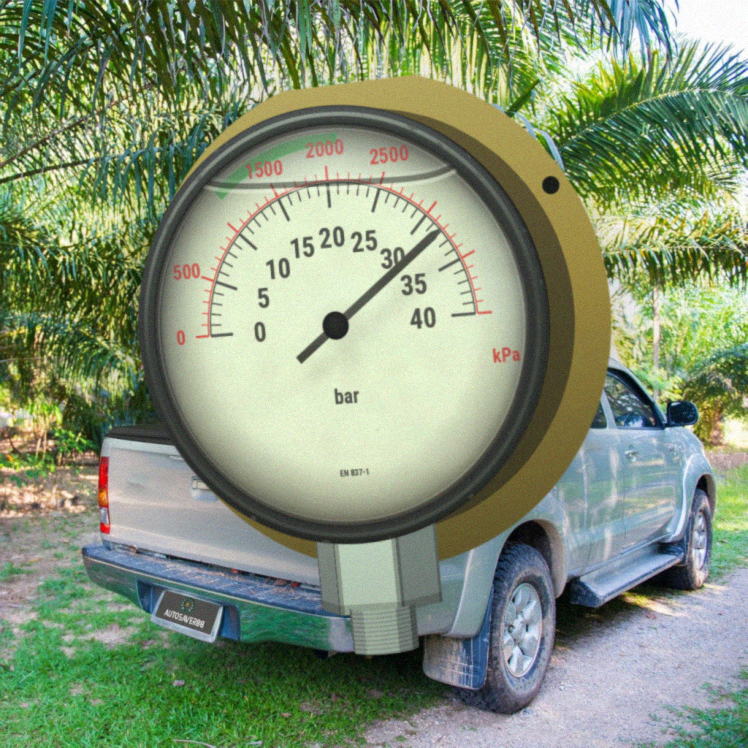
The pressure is 32 bar
